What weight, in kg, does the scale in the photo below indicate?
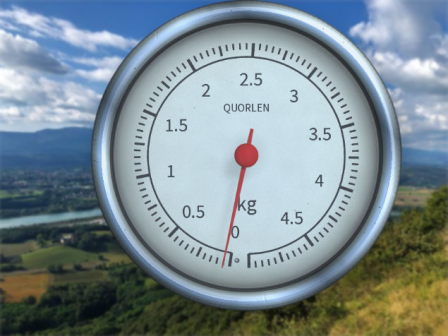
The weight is 0.05 kg
